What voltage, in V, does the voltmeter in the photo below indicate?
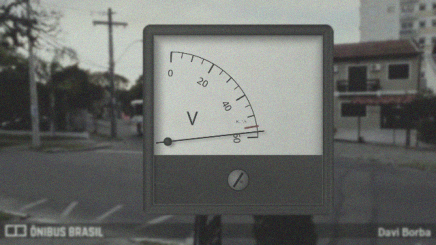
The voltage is 57.5 V
